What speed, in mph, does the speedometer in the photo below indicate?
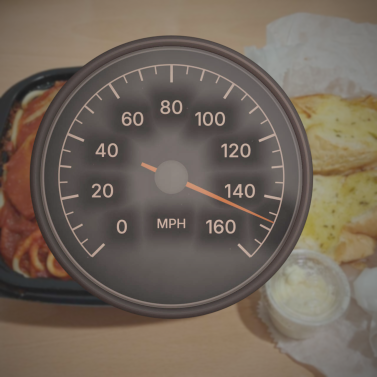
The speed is 147.5 mph
